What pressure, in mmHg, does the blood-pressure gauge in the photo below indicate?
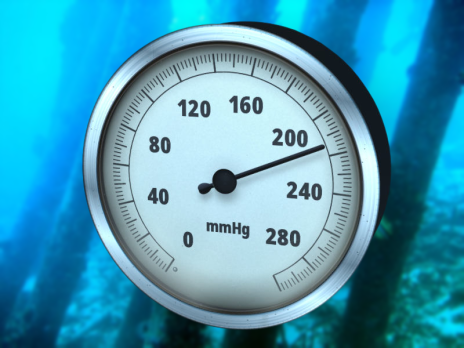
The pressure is 214 mmHg
